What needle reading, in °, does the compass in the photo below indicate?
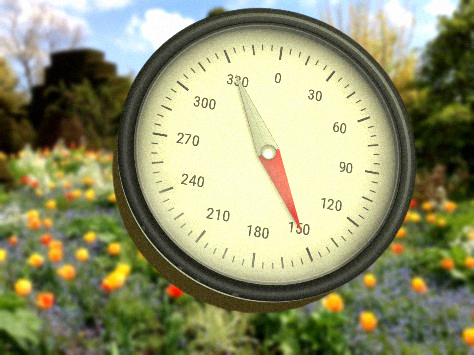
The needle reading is 150 °
